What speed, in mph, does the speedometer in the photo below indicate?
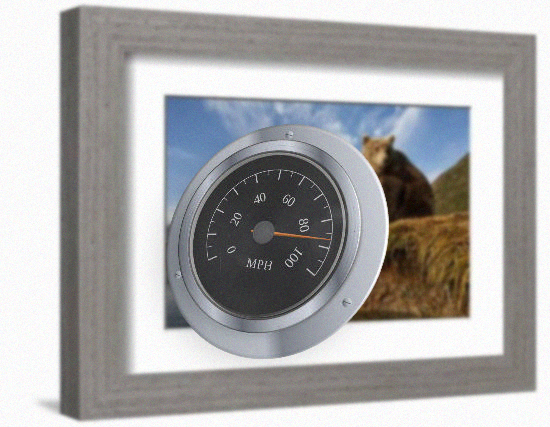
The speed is 87.5 mph
